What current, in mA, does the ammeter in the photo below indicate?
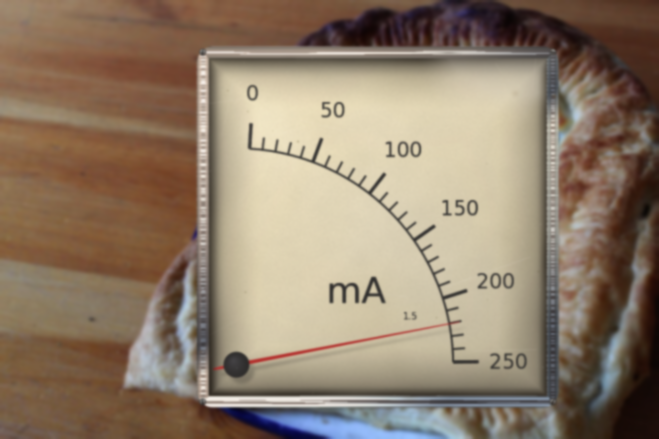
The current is 220 mA
